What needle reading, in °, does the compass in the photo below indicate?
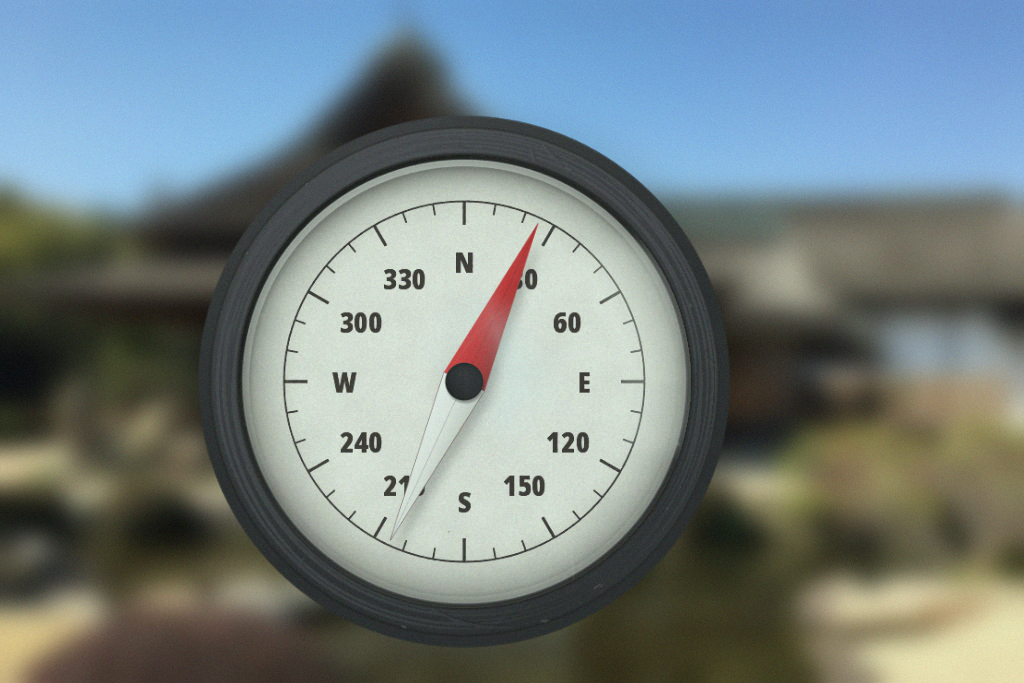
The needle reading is 25 °
